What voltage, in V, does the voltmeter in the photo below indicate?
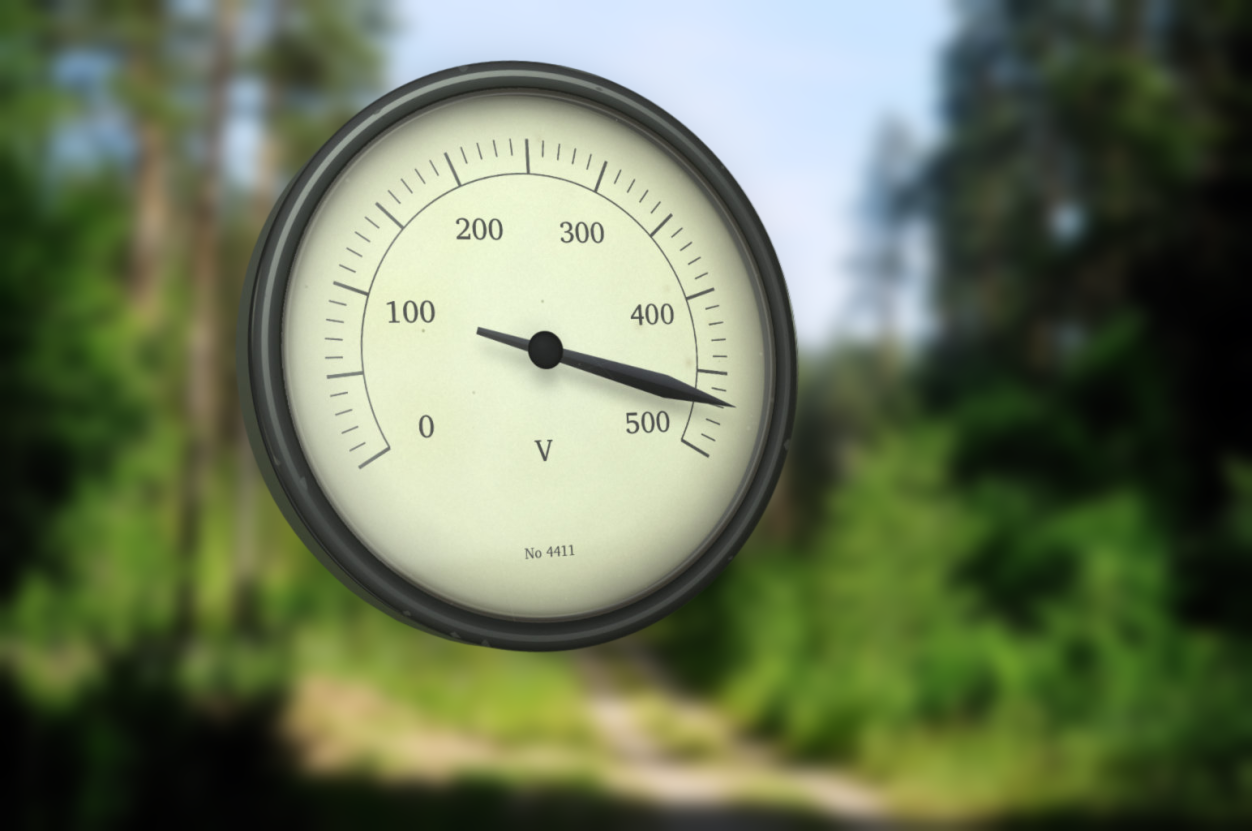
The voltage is 470 V
